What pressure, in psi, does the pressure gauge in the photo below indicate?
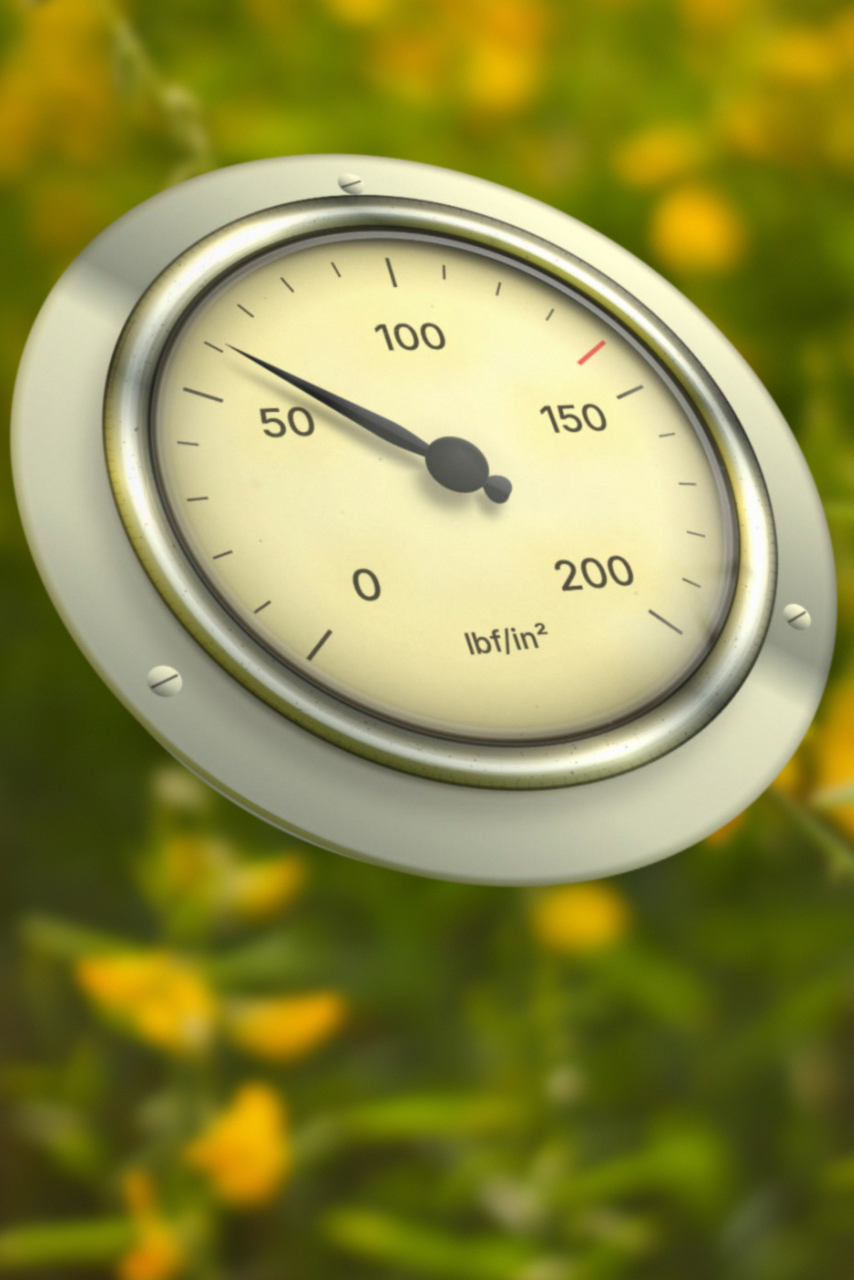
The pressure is 60 psi
